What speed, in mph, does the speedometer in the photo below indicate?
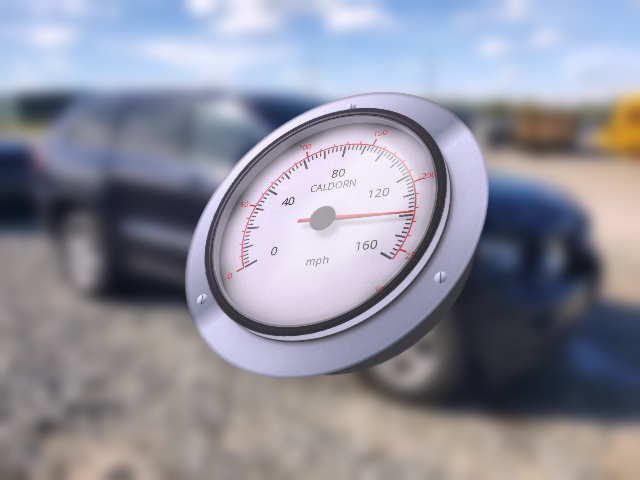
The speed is 140 mph
